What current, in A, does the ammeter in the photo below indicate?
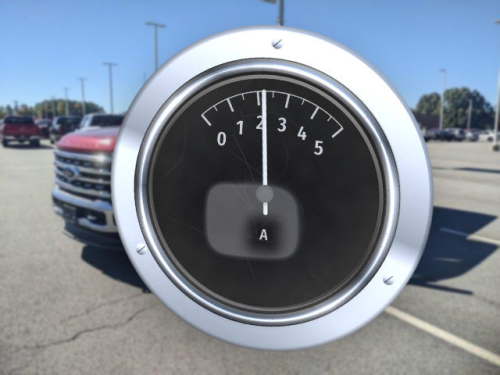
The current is 2.25 A
